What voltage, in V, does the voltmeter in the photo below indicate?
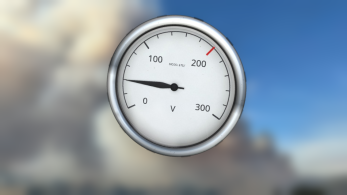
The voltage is 40 V
